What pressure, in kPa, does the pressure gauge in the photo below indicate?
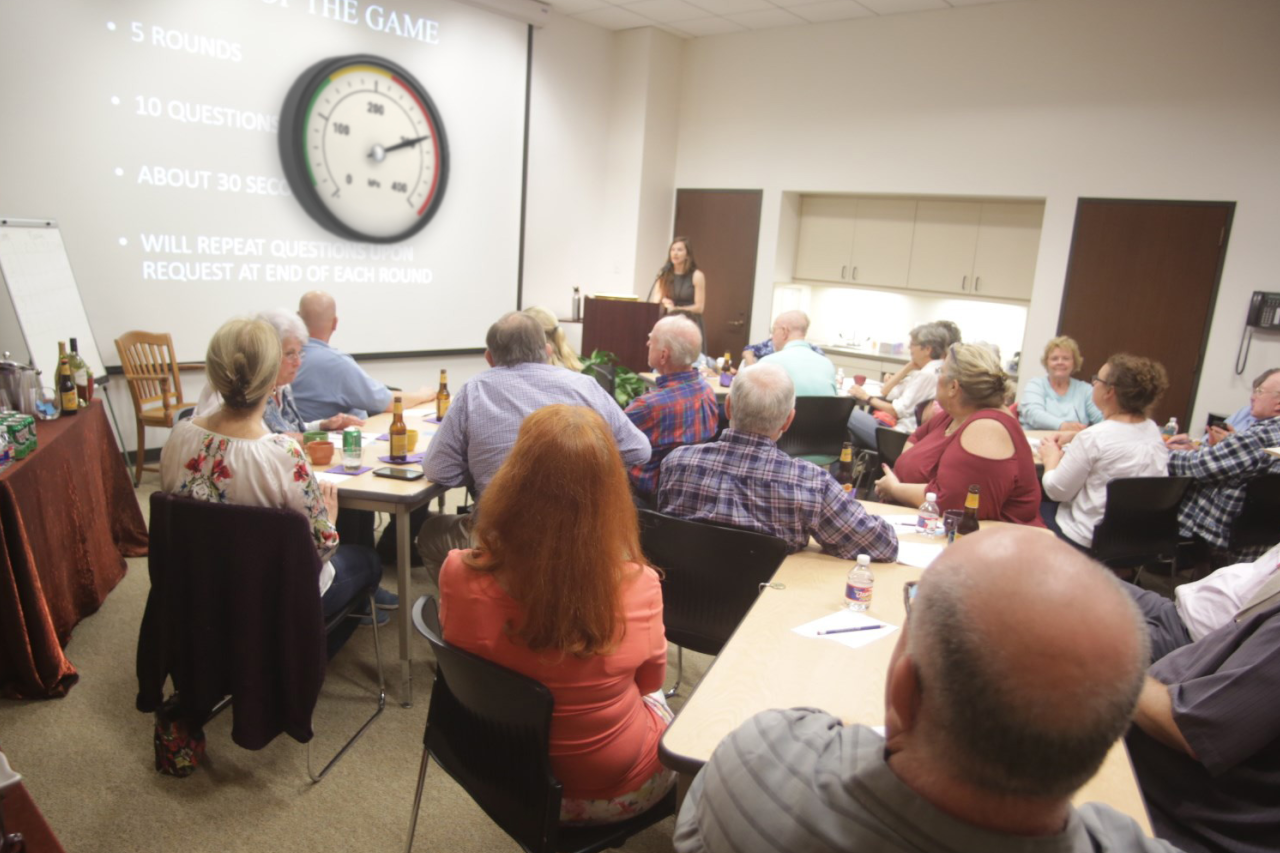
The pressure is 300 kPa
